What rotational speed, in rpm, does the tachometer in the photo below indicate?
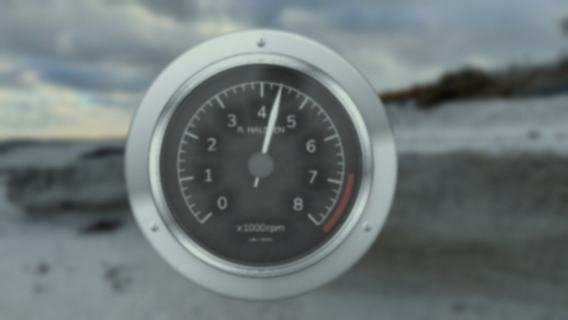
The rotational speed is 4400 rpm
